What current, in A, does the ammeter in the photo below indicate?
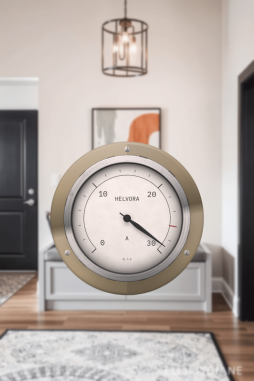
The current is 29 A
